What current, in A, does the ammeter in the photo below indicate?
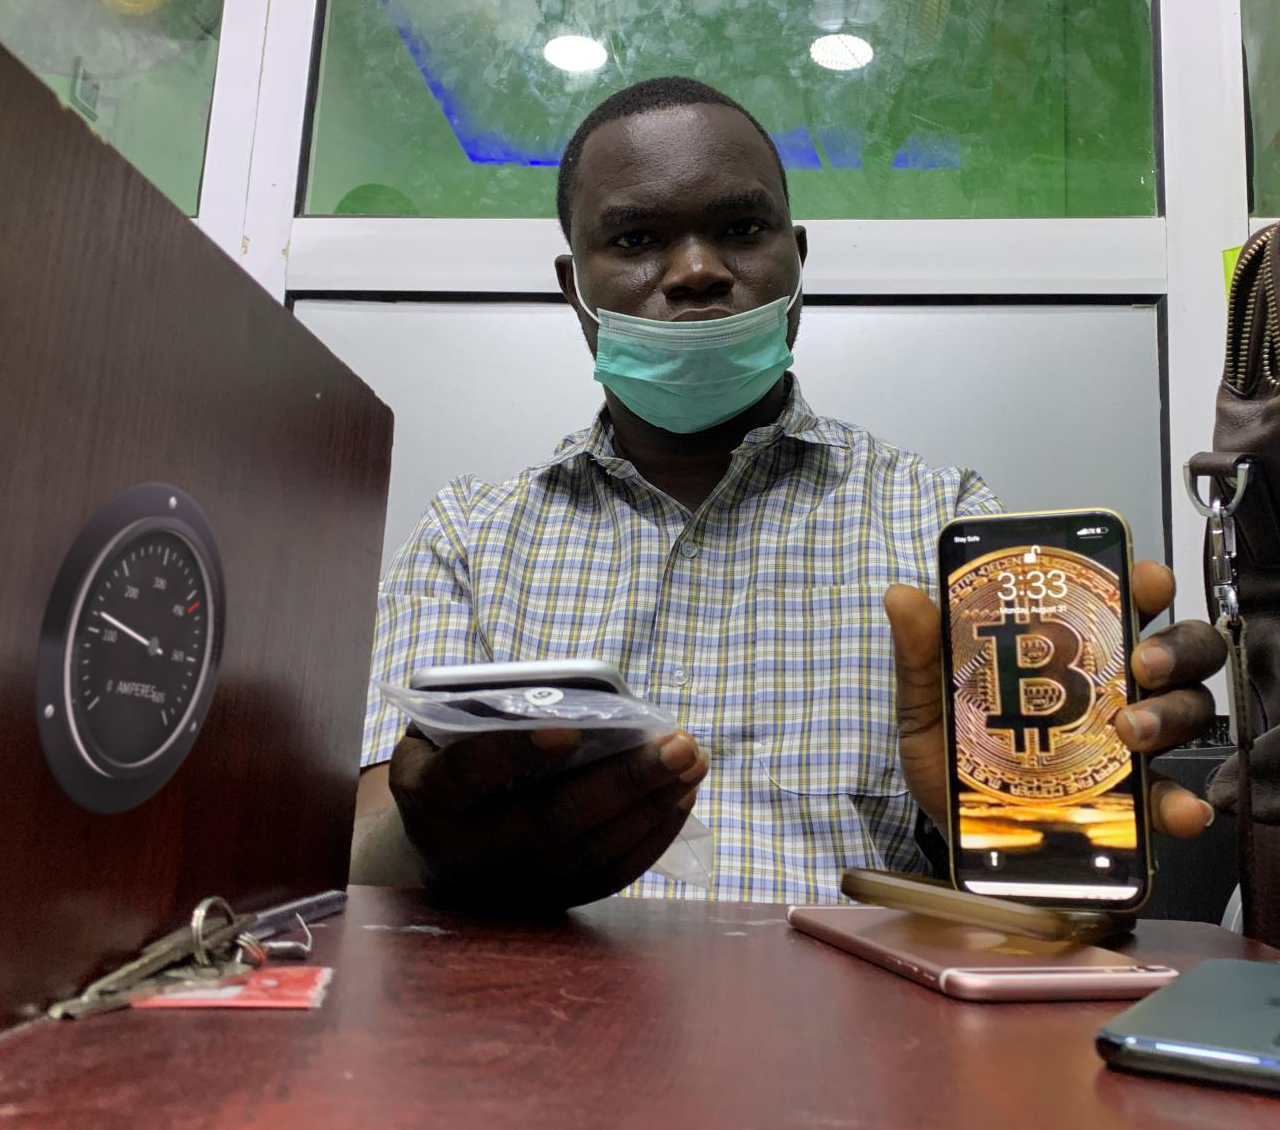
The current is 120 A
